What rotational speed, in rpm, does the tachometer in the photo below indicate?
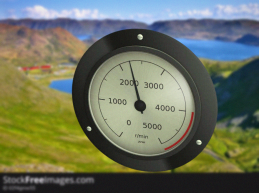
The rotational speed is 2250 rpm
